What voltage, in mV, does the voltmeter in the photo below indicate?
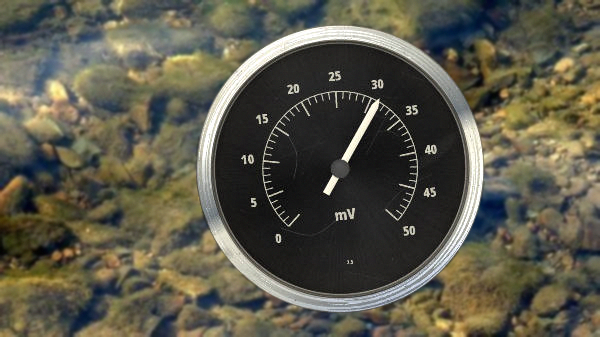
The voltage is 31 mV
